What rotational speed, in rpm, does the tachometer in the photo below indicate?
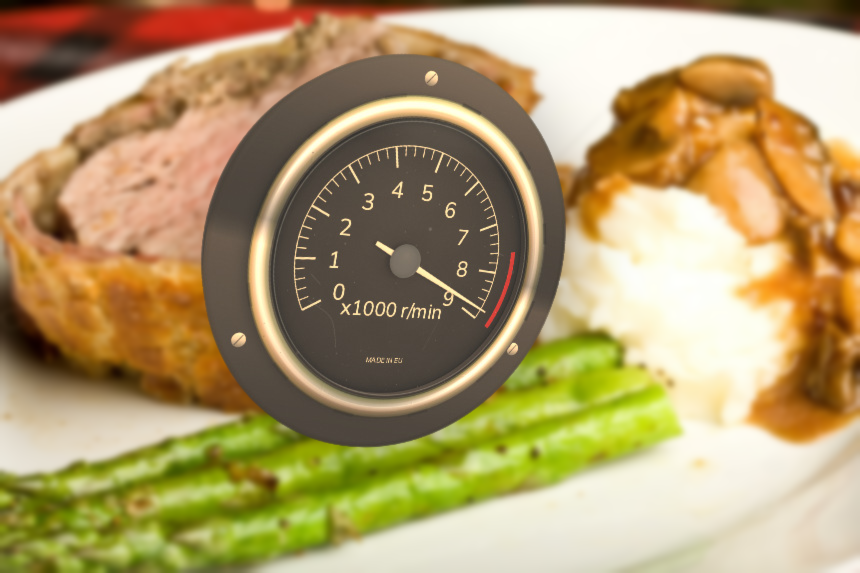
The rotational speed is 8800 rpm
